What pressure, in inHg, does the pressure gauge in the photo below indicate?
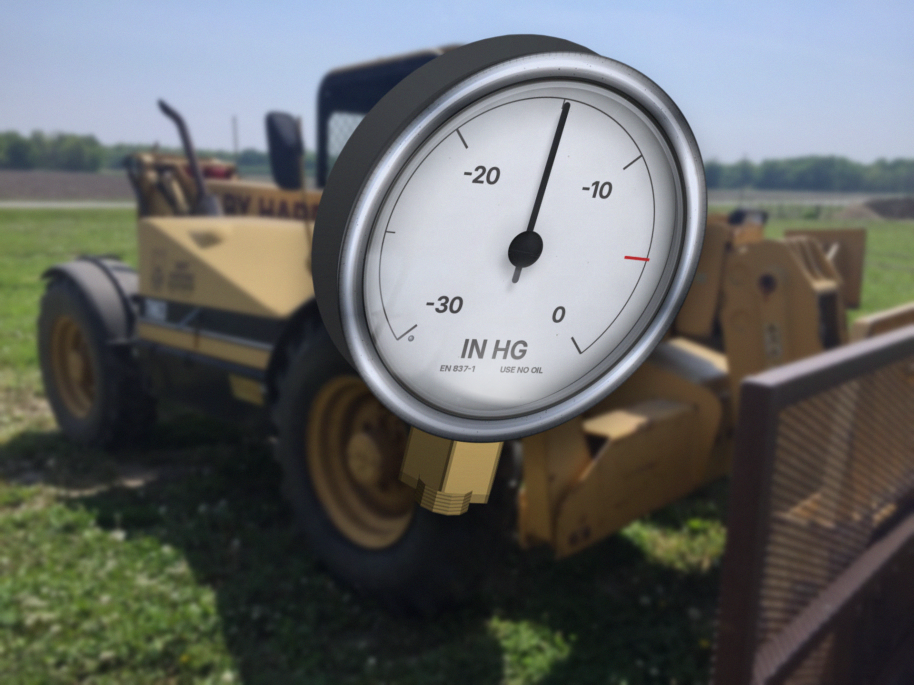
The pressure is -15 inHg
